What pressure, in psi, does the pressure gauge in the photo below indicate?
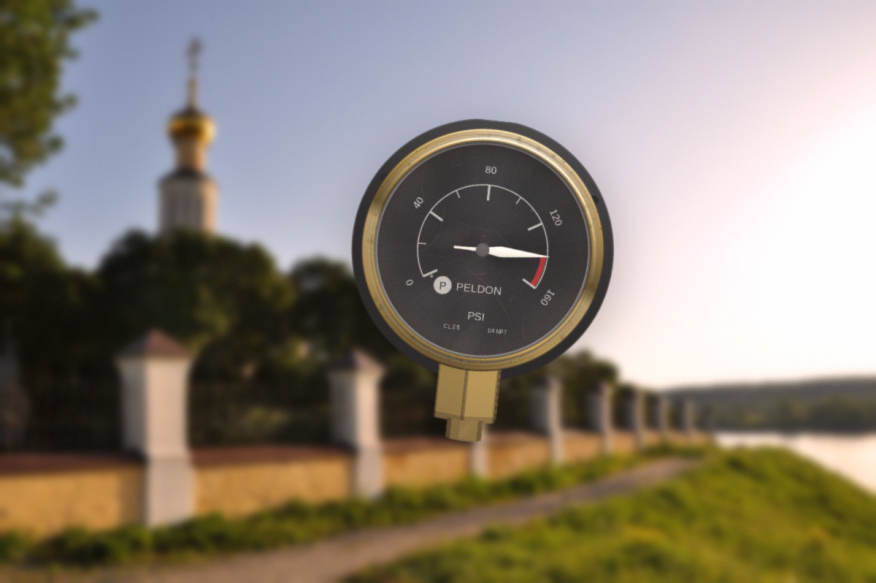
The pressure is 140 psi
